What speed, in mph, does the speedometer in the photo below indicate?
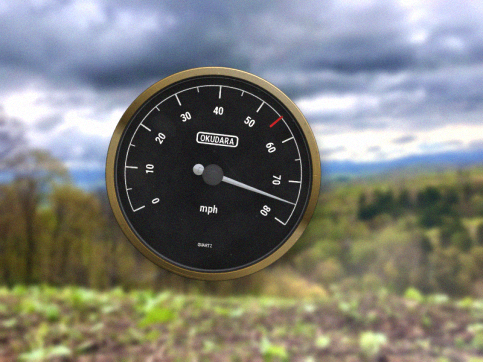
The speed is 75 mph
